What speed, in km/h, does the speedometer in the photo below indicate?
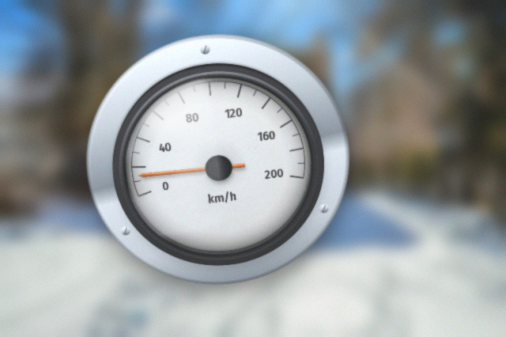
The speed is 15 km/h
